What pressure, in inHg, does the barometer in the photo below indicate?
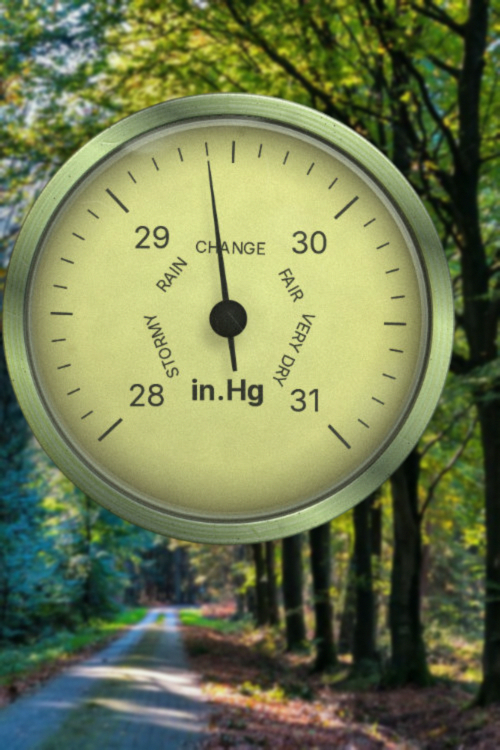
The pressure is 29.4 inHg
